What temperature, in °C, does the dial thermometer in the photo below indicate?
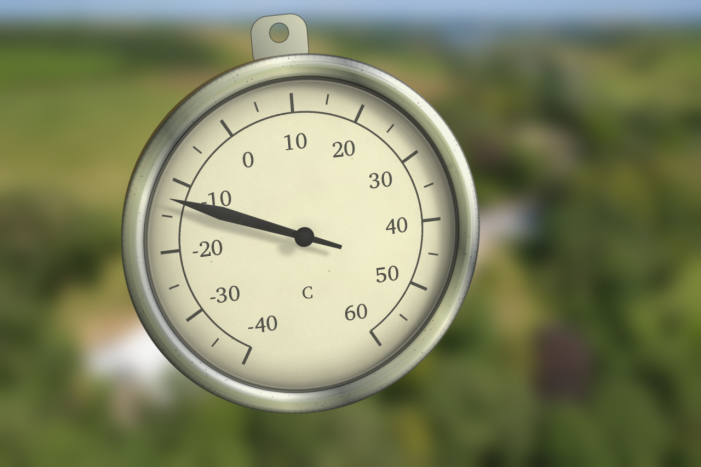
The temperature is -12.5 °C
